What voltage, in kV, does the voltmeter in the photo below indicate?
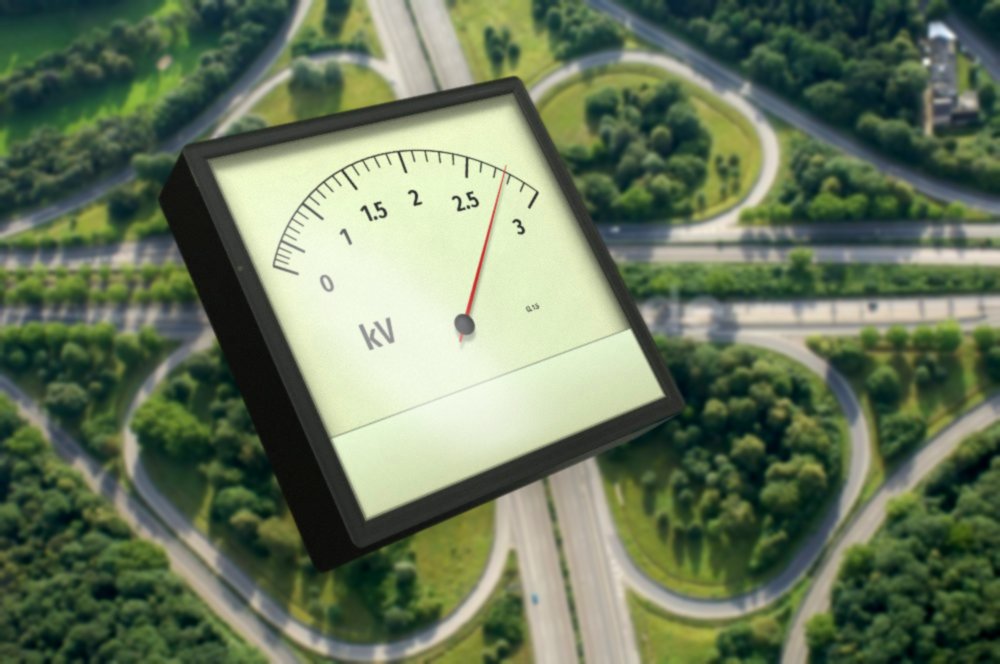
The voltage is 2.75 kV
